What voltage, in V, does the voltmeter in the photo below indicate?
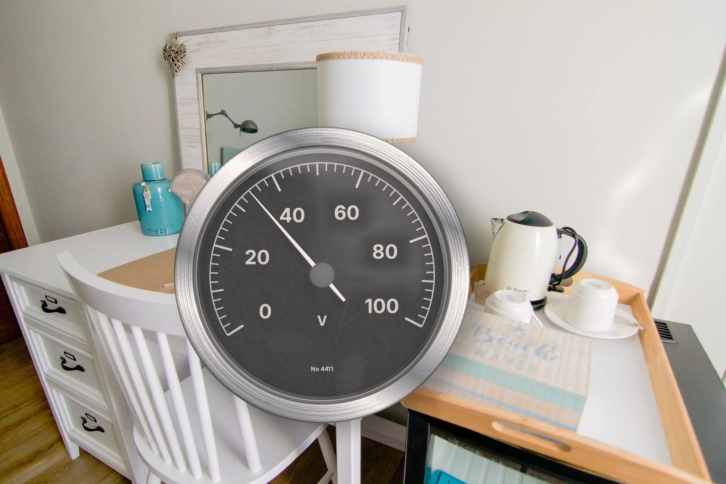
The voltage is 34 V
